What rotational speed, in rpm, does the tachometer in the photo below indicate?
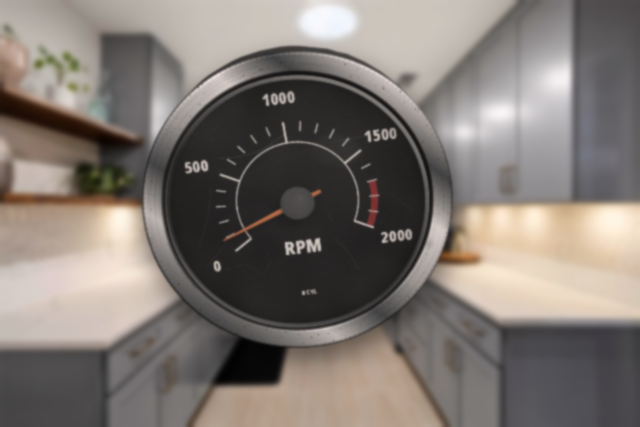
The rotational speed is 100 rpm
